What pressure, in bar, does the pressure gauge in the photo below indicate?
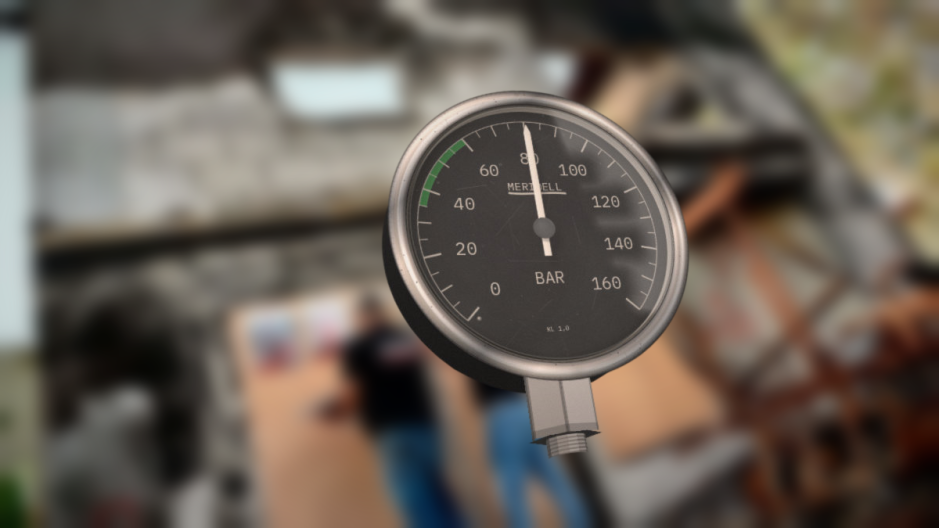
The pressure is 80 bar
